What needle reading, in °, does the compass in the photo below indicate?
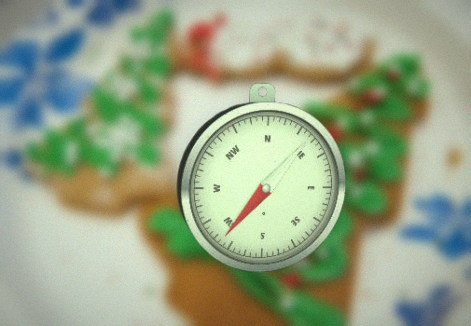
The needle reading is 220 °
